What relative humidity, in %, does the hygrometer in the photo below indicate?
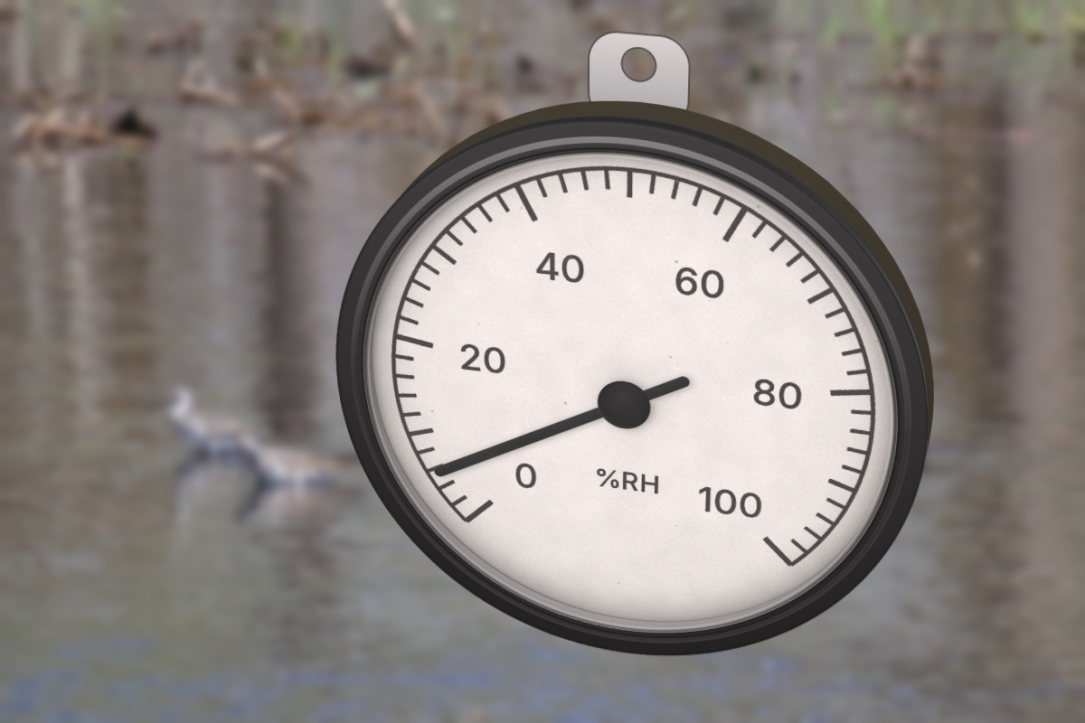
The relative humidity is 6 %
